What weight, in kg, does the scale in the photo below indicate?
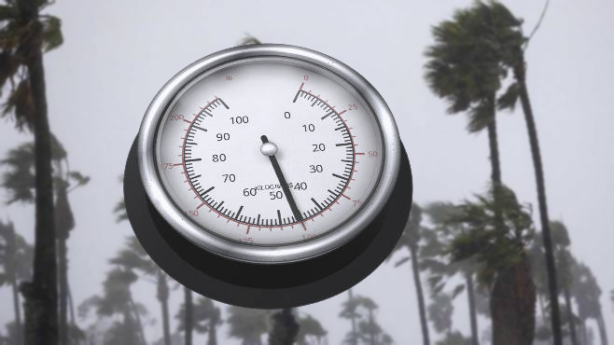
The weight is 46 kg
